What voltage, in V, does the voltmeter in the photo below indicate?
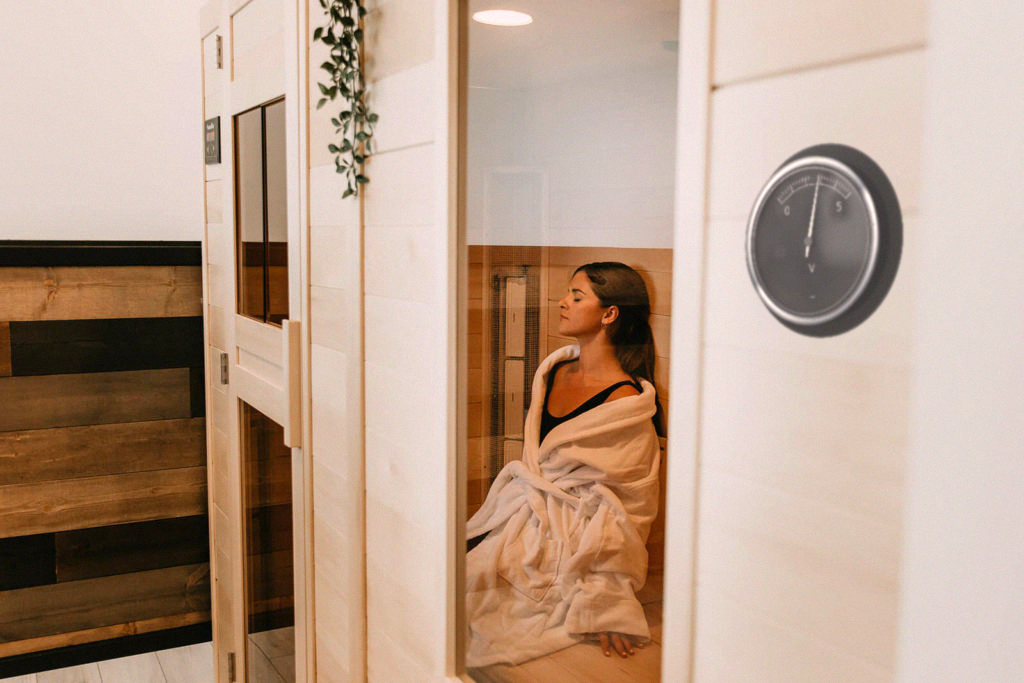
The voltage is 3 V
